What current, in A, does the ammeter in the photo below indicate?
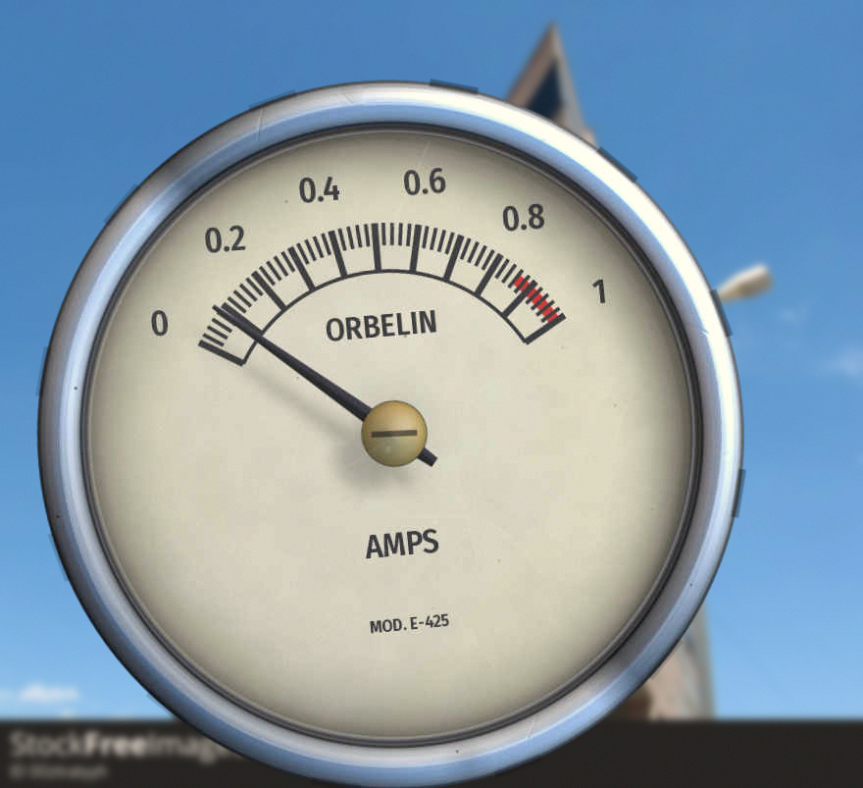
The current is 0.08 A
